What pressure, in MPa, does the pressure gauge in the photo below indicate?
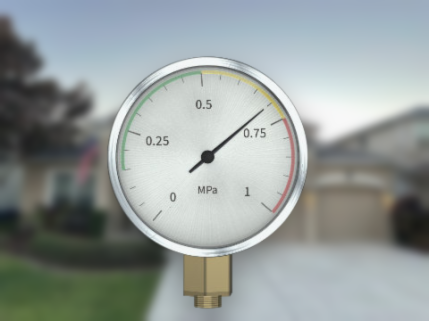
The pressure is 0.7 MPa
